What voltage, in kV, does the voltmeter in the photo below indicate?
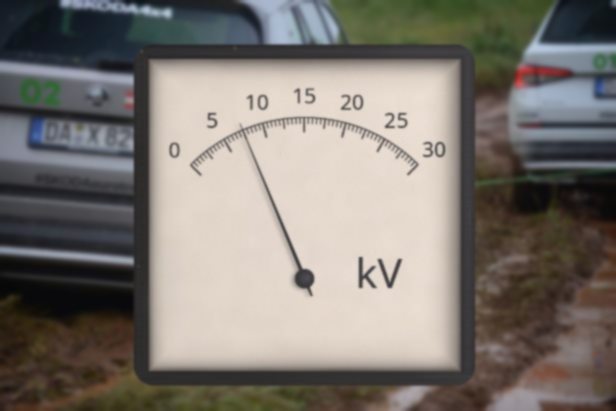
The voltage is 7.5 kV
